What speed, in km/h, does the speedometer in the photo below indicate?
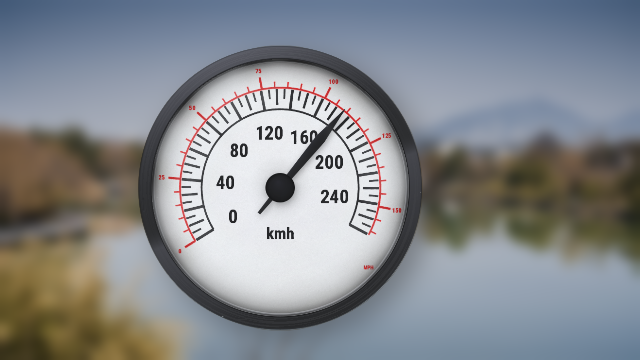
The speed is 175 km/h
